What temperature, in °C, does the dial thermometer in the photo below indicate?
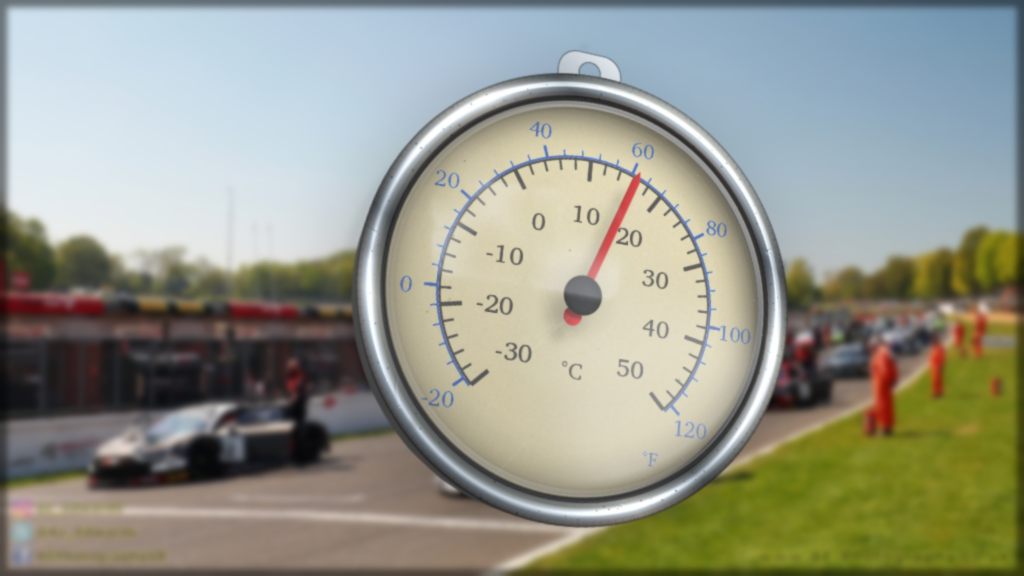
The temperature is 16 °C
